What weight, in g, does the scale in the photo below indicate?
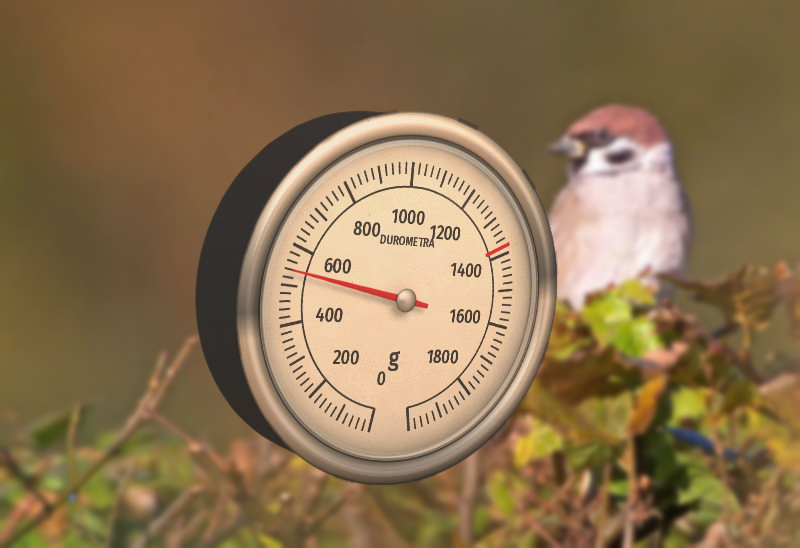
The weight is 540 g
